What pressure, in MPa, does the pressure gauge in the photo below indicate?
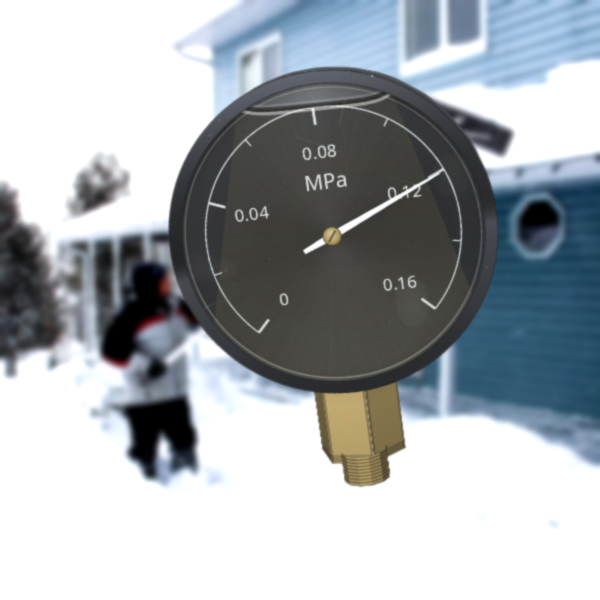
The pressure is 0.12 MPa
